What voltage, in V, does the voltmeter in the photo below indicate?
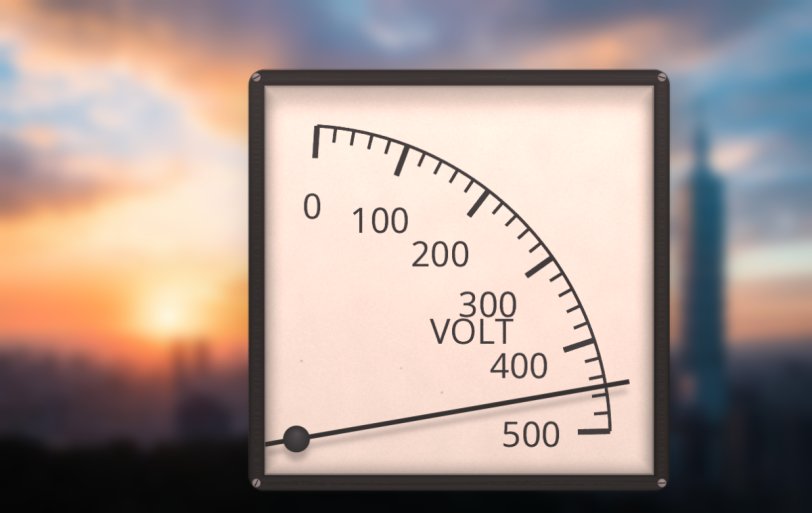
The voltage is 450 V
